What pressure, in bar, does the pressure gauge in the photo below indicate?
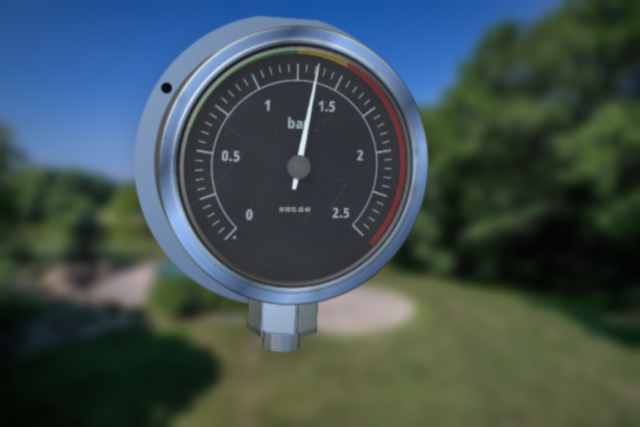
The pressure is 1.35 bar
